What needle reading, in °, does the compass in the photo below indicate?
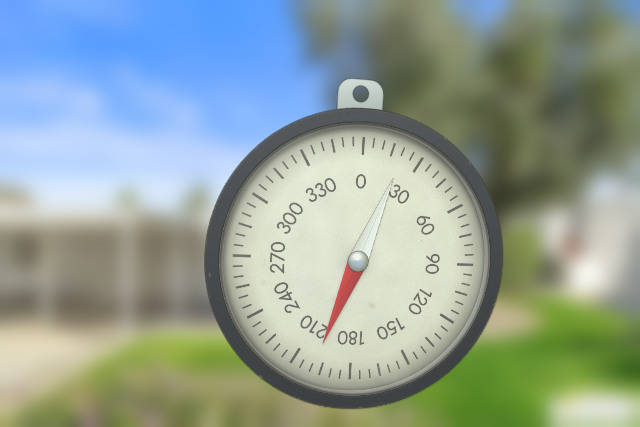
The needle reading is 200 °
